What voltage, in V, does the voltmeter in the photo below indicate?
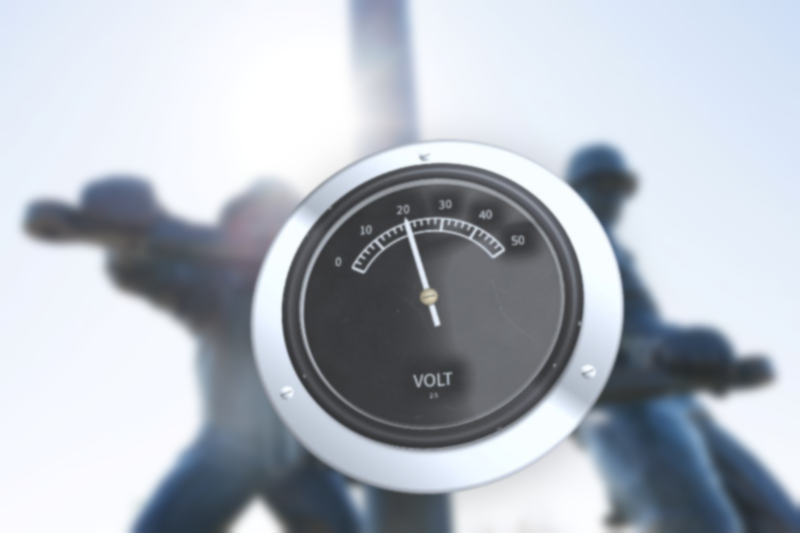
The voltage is 20 V
